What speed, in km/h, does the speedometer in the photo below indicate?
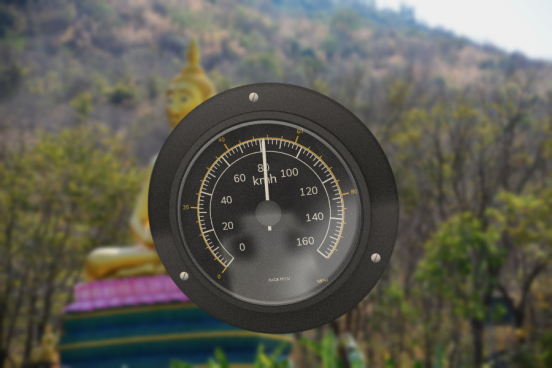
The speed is 82 km/h
